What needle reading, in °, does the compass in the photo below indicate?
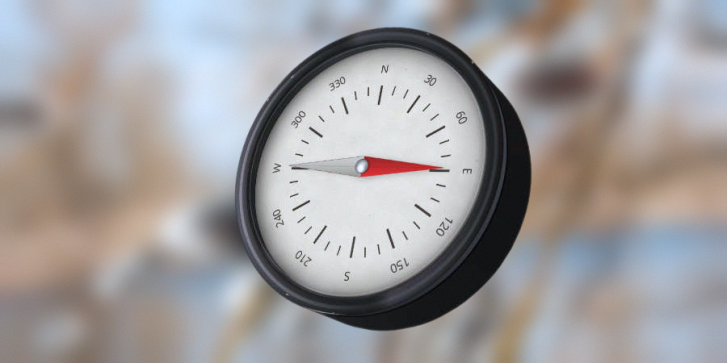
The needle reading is 90 °
